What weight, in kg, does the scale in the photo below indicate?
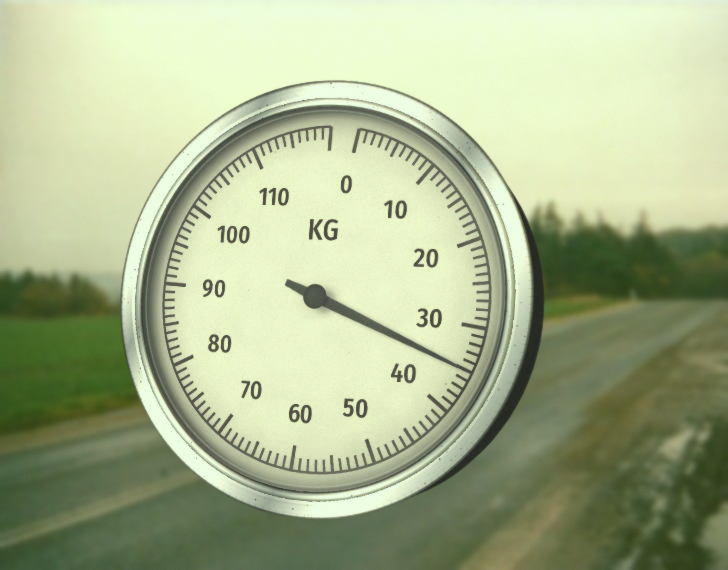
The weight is 35 kg
